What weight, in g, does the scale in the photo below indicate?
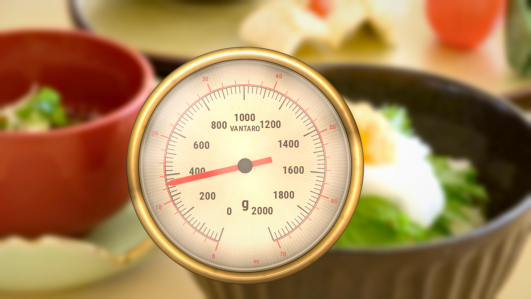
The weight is 360 g
